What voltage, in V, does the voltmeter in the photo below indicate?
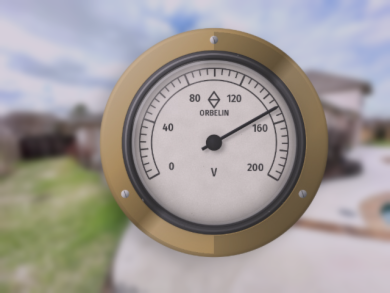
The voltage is 150 V
